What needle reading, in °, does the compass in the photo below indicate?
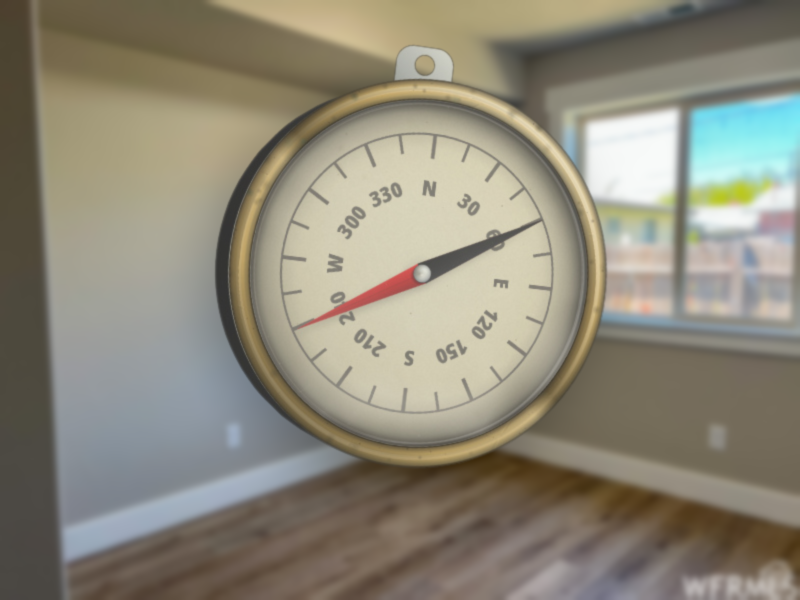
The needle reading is 240 °
